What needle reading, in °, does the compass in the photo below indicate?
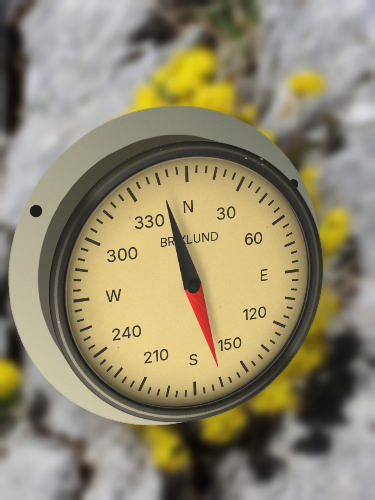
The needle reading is 165 °
